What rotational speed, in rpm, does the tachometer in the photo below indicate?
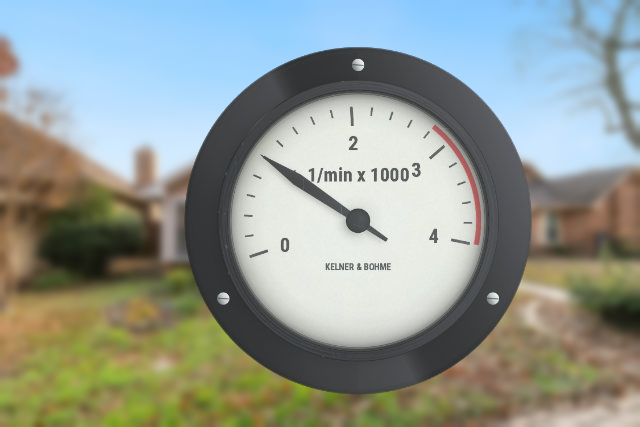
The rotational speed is 1000 rpm
